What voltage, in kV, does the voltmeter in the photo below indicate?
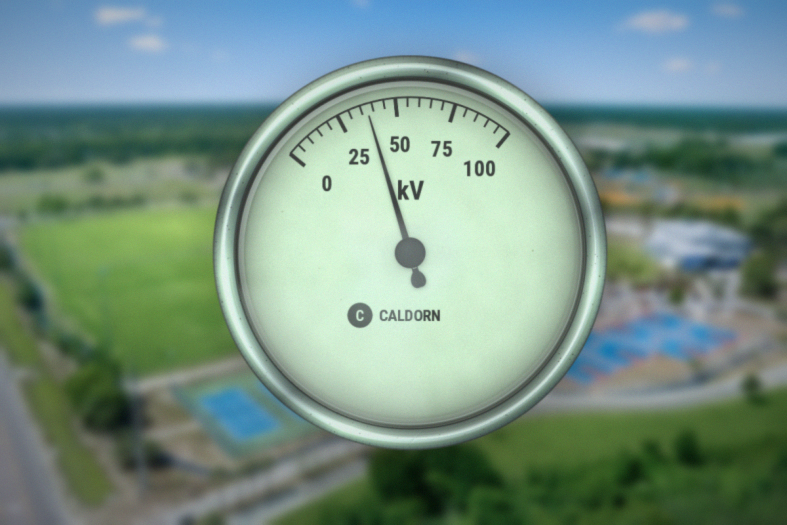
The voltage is 37.5 kV
